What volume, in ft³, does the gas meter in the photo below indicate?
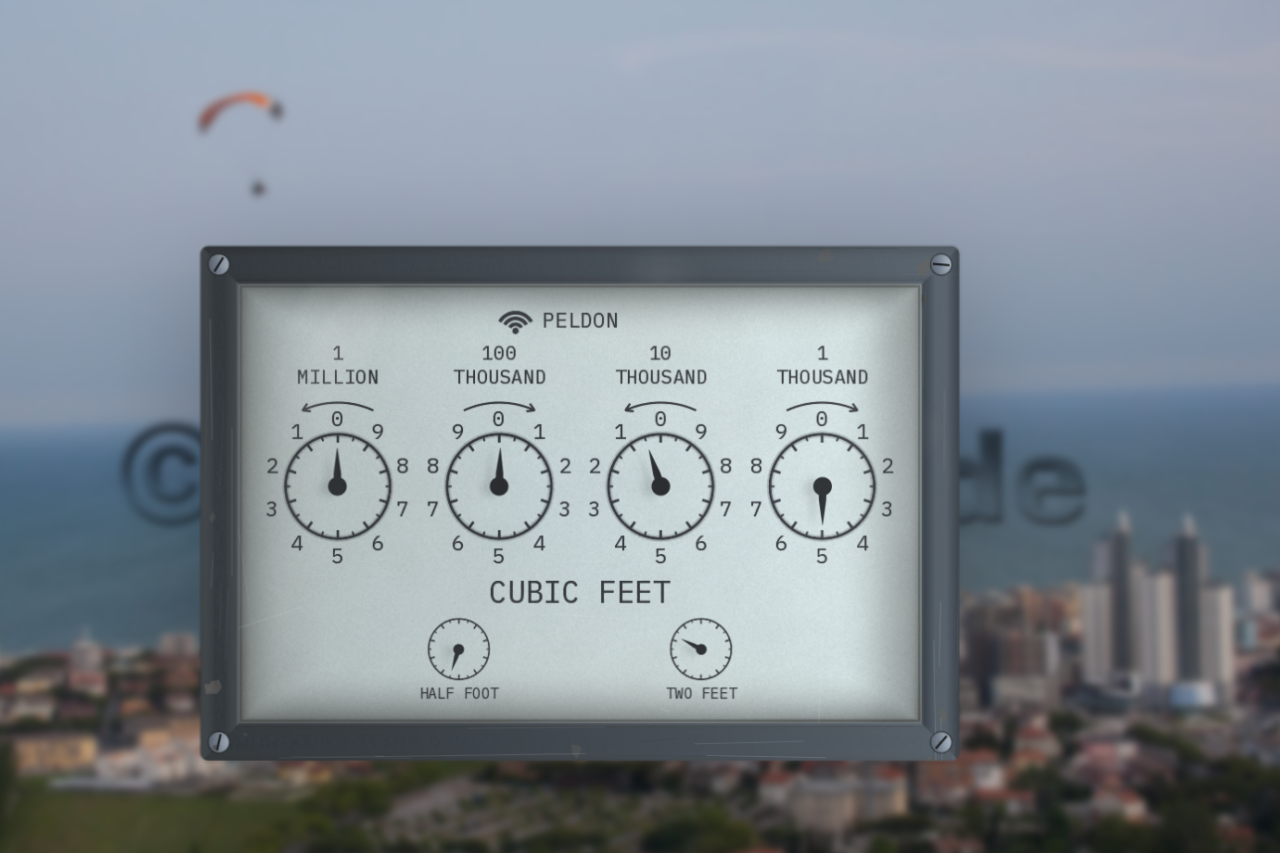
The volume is 500 ft³
